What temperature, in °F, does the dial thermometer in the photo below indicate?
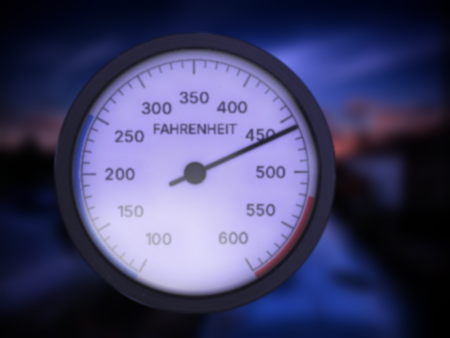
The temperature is 460 °F
